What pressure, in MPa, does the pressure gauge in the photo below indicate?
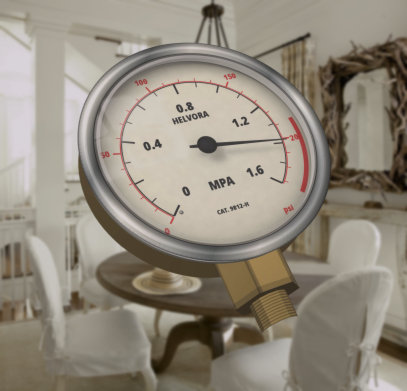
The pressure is 1.4 MPa
